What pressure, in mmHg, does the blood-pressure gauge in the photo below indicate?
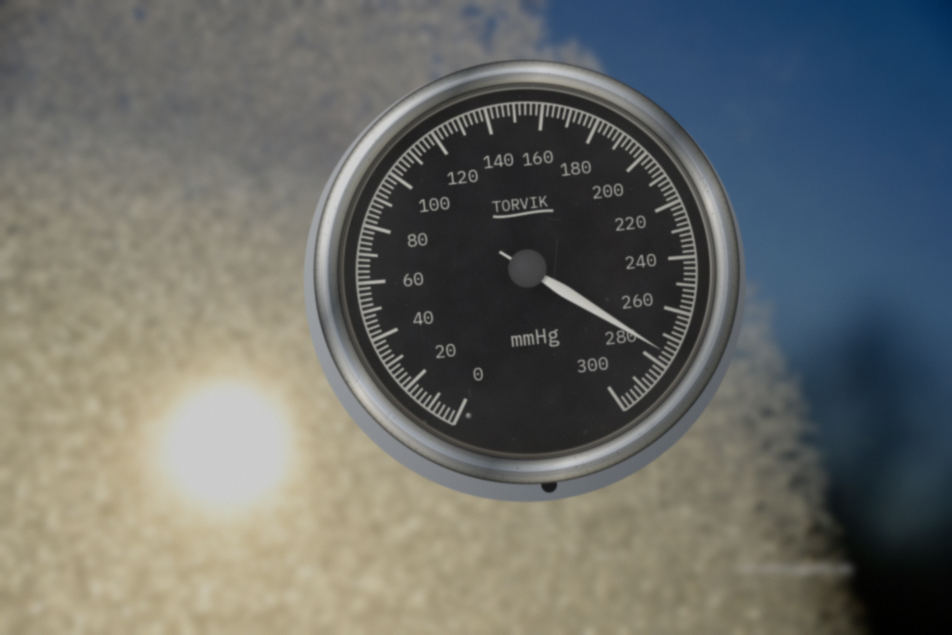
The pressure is 276 mmHg
